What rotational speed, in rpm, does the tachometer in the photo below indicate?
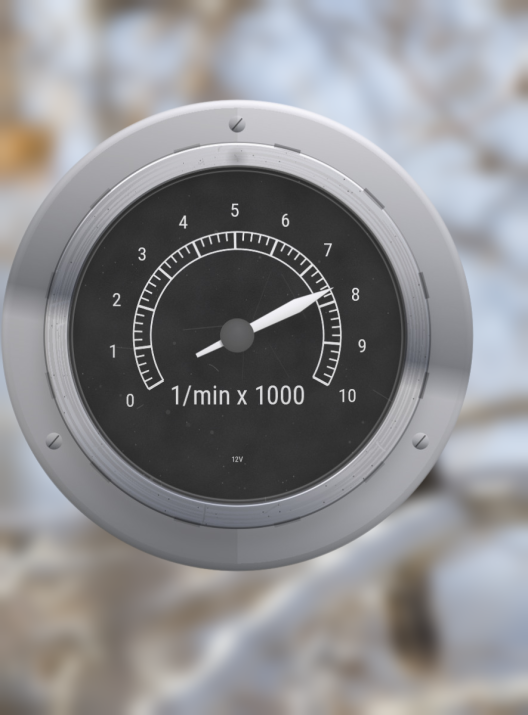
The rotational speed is 7700 rpm
